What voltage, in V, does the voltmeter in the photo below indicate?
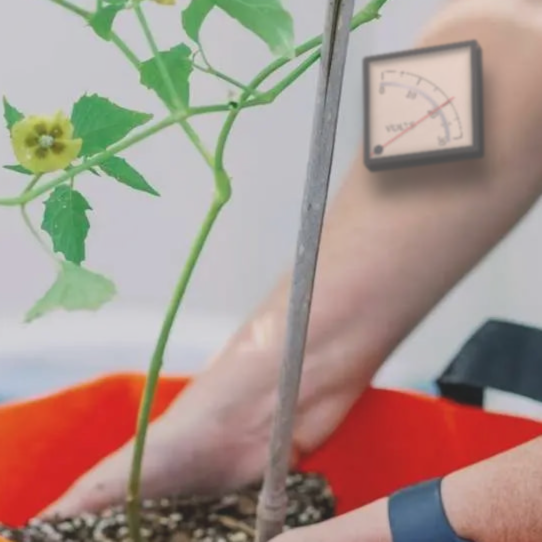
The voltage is 20 V
